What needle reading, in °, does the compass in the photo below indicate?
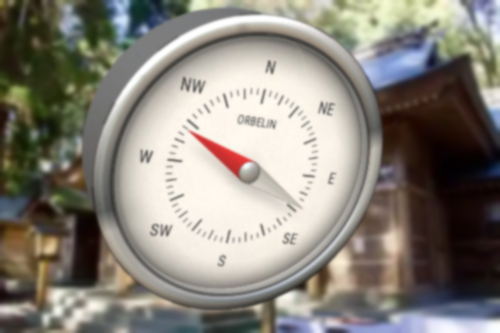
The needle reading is 295 °
